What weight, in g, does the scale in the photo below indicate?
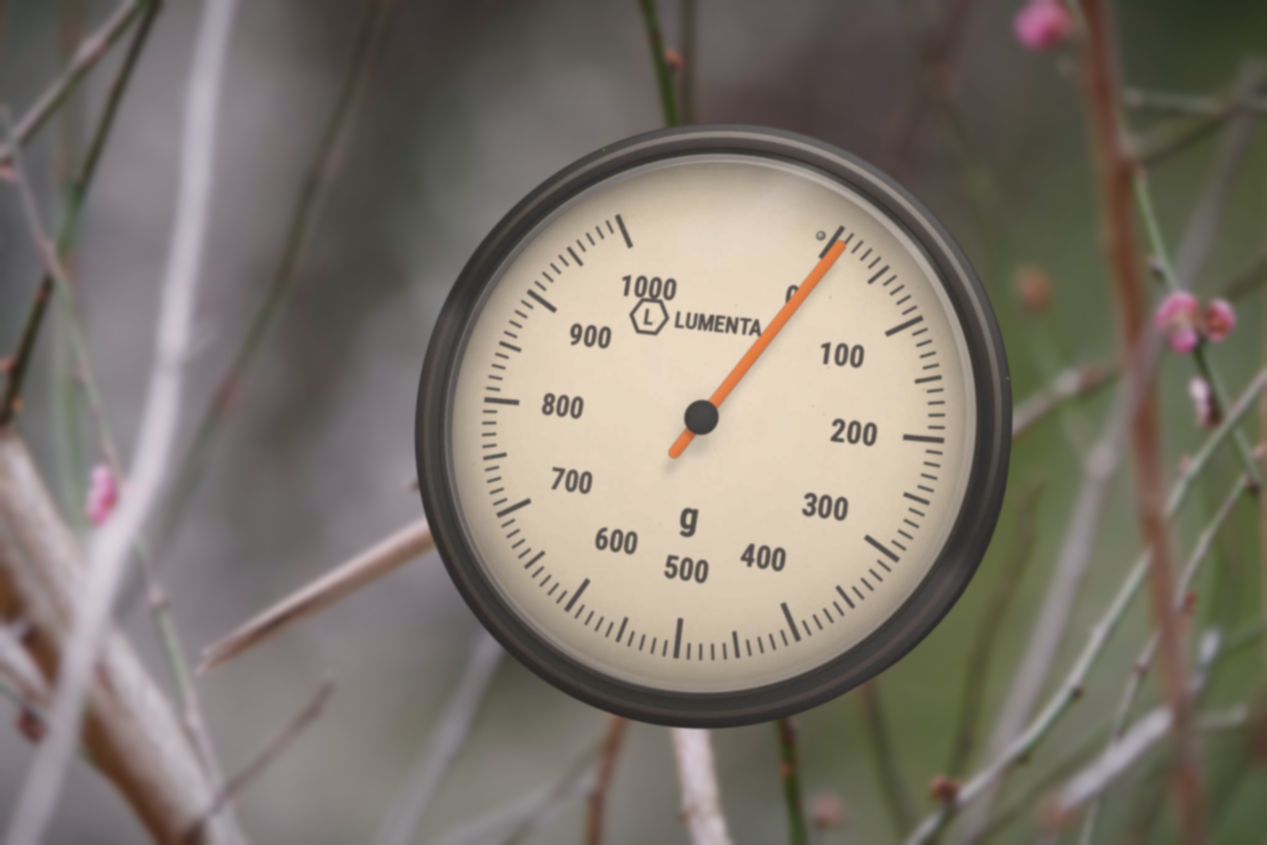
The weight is 10 g
